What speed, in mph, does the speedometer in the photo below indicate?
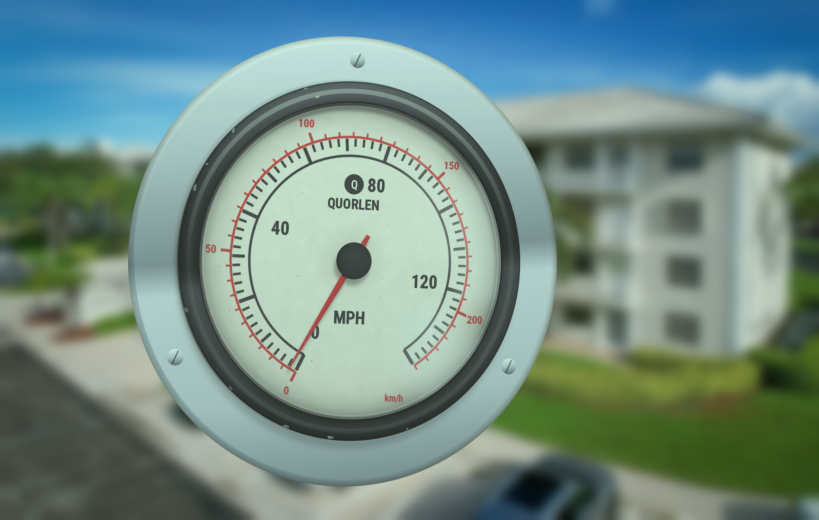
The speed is 2 mph
